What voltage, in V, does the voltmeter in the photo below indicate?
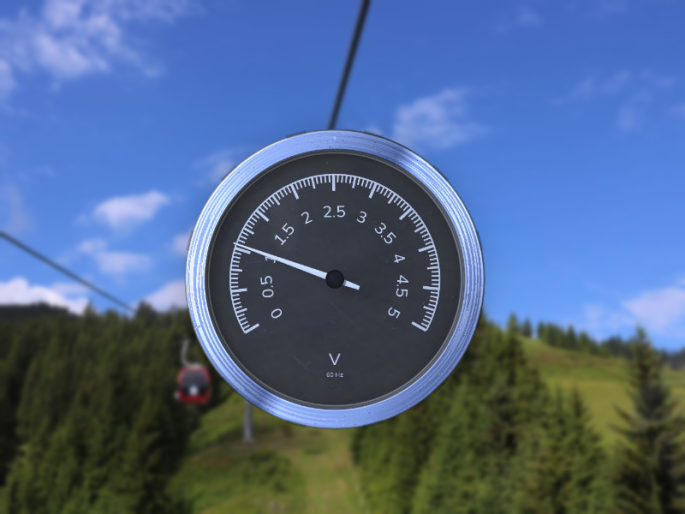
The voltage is 1.05 V
